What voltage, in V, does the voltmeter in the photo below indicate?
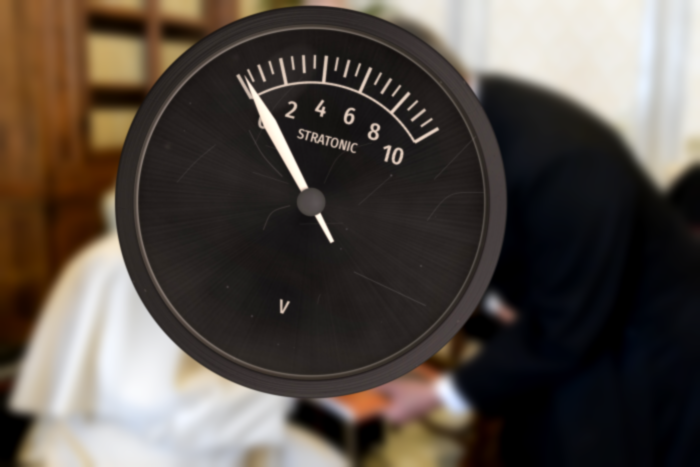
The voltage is 0.25 V
